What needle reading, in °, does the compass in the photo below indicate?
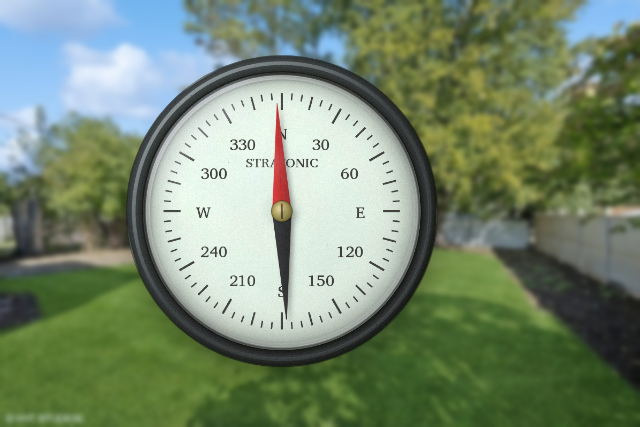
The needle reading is 357.5 °
